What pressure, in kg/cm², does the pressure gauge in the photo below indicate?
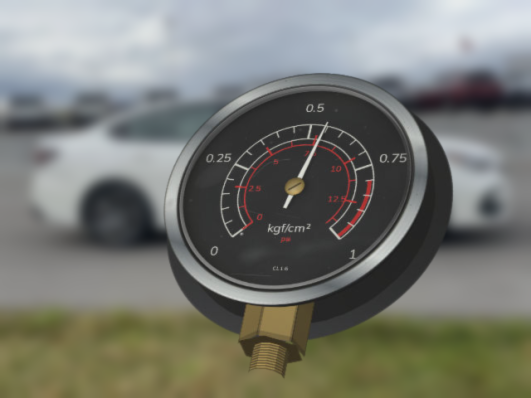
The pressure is 0.55 kg/cm²
